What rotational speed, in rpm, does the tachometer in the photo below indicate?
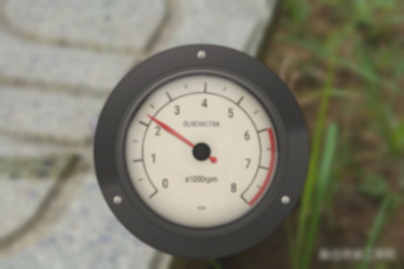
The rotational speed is 2250 rpm
